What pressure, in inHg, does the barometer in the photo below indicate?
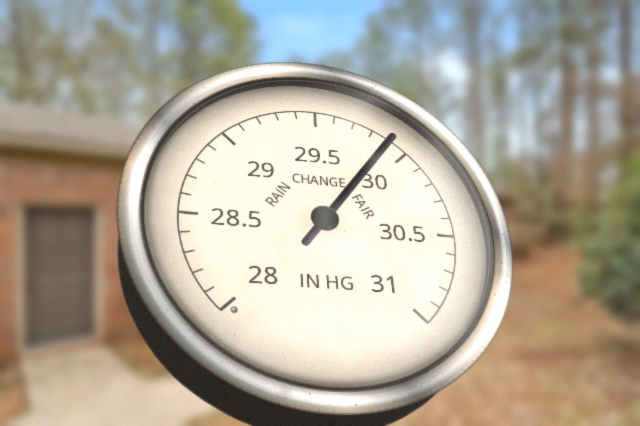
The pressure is 29.9 inHg
